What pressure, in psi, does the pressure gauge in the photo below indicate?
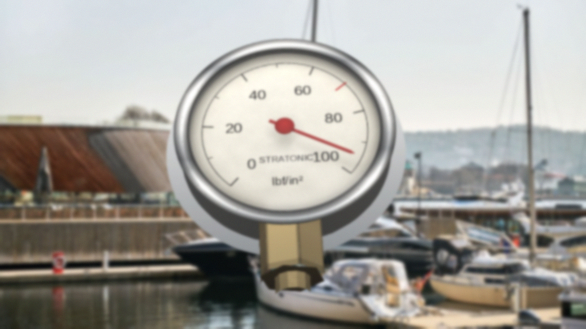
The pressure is 95 psi
